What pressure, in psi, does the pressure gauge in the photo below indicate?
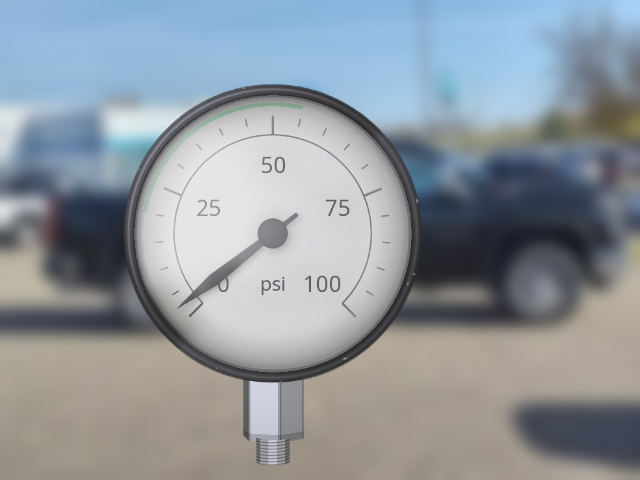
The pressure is 2.5 psi
